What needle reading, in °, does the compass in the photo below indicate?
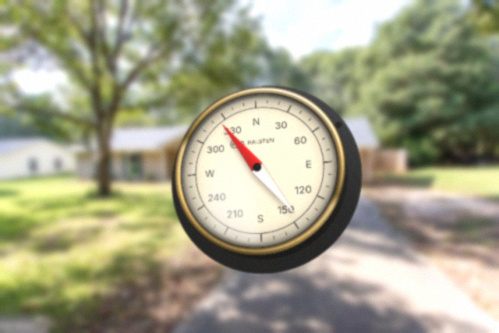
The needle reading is 325 °
